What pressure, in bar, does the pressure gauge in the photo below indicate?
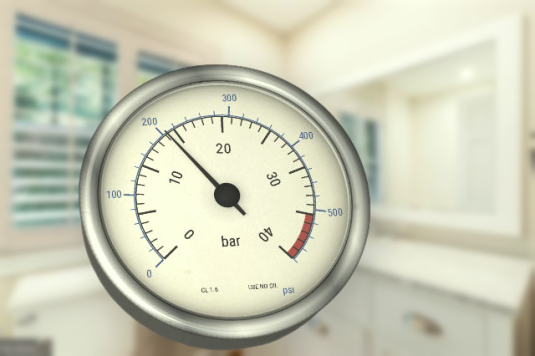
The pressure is 14 bar
